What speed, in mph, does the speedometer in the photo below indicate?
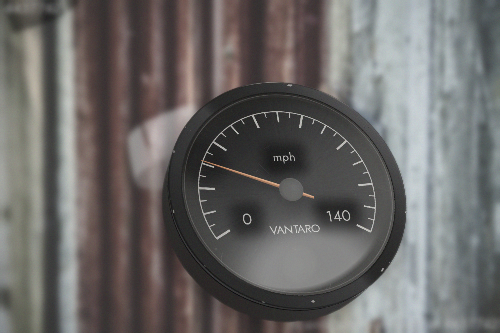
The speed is 30 mph
